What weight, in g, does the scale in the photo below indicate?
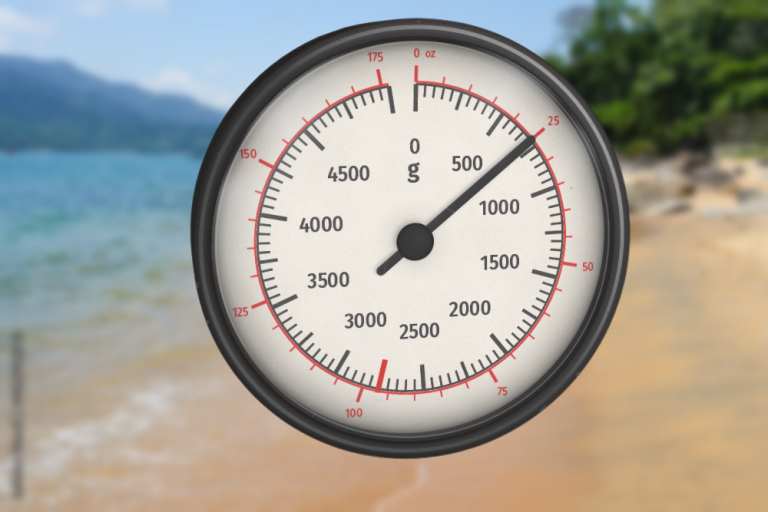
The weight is 700 g
